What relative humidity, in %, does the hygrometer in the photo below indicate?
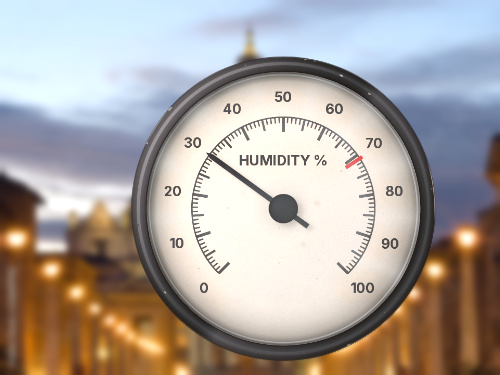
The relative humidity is 30 %
